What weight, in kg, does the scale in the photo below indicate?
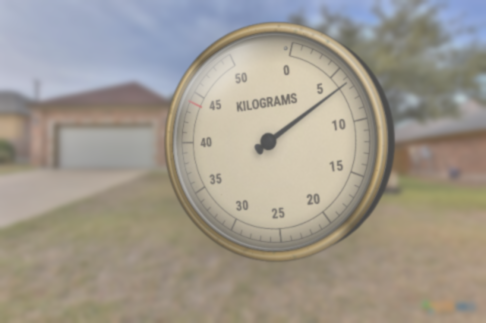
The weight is 6.5 kg
